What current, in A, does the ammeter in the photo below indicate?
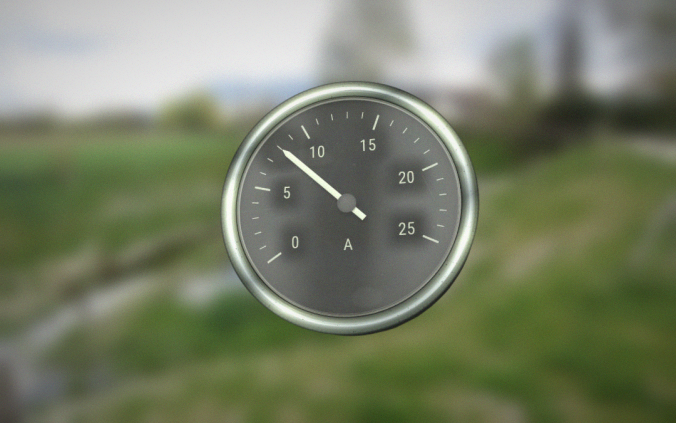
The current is 8 A
